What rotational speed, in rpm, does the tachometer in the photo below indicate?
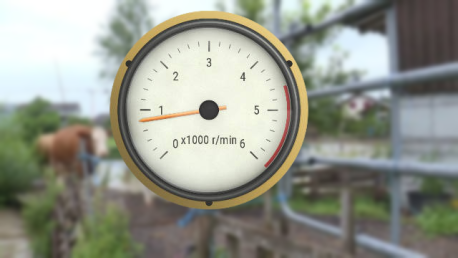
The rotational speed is 800 rpm
